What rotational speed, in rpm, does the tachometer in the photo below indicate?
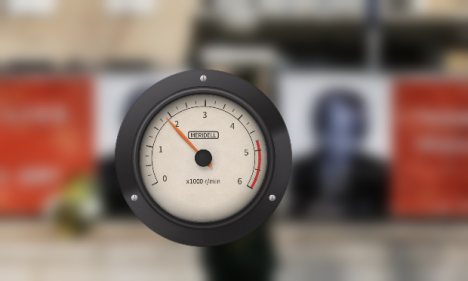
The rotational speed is 1875 rpm
